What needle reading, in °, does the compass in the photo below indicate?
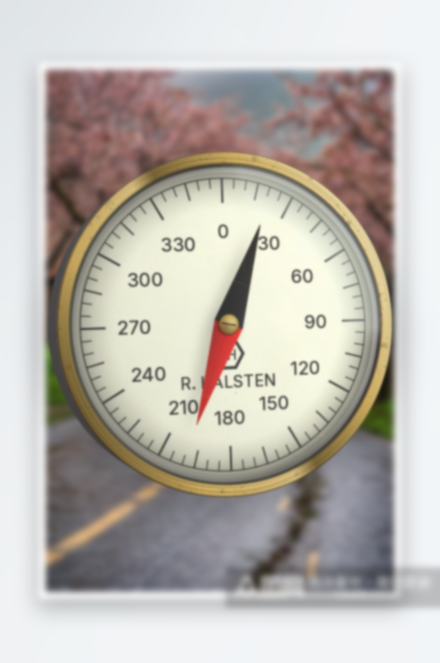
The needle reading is 200 °
